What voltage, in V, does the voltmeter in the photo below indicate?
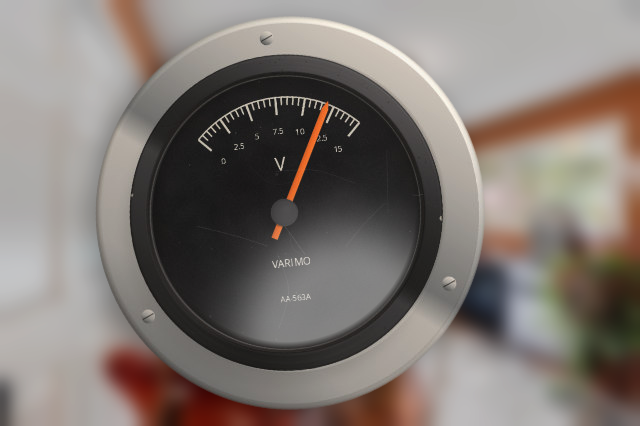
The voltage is 12 V
